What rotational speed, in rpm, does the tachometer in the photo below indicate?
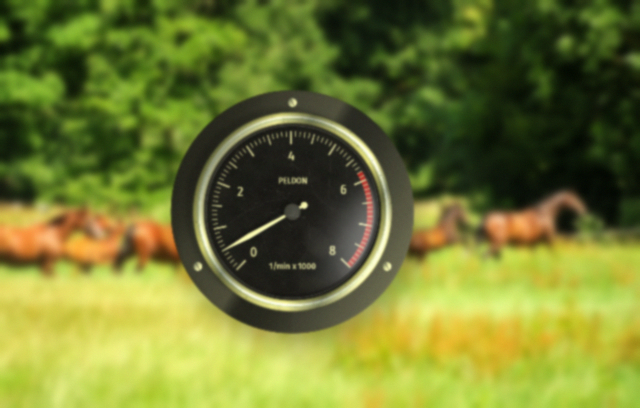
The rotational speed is 500 rpm
